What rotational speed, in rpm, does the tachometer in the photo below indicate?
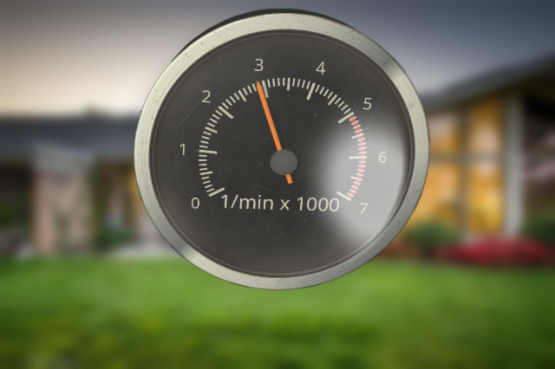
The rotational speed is 2900 rpm
